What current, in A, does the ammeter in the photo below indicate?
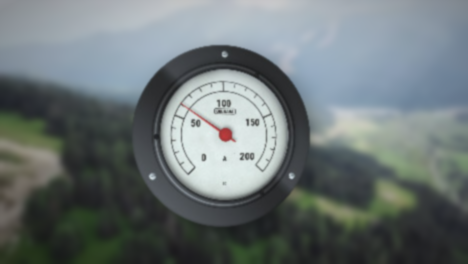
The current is 60 A
